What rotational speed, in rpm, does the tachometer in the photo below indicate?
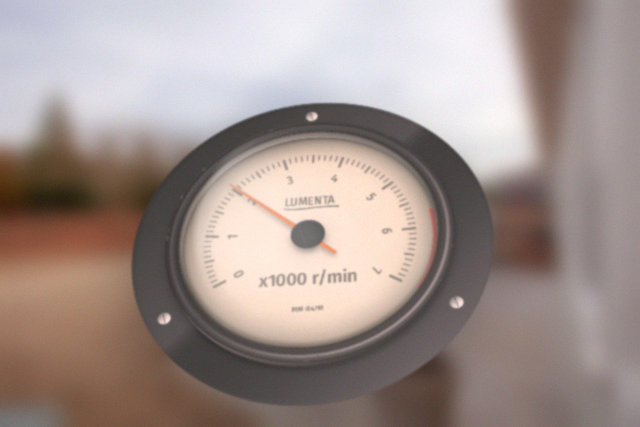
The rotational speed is 2000 rpm
